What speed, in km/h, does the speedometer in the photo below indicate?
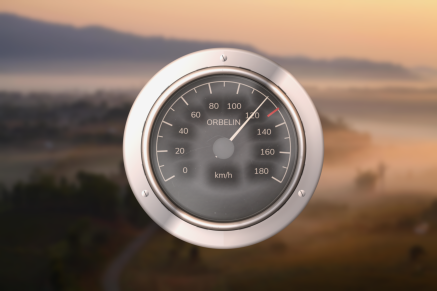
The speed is 120 km/h
